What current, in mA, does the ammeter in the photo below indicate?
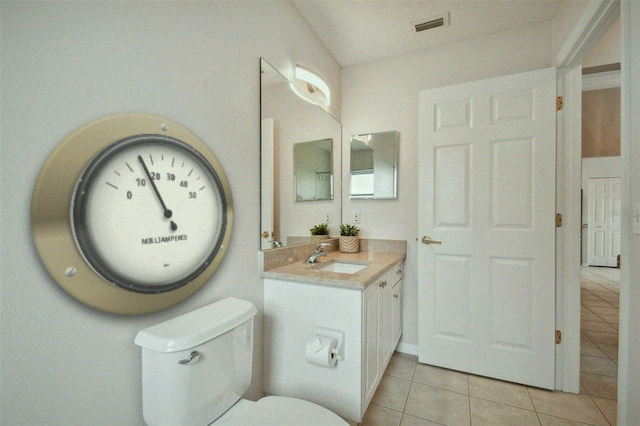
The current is 15 mA
